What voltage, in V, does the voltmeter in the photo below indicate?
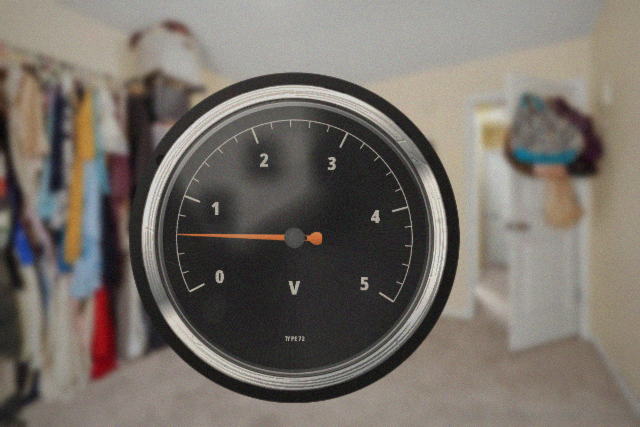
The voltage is 0.6 V
